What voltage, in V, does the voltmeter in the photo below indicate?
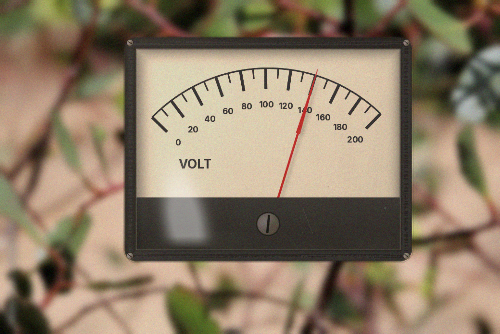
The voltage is 140 V
